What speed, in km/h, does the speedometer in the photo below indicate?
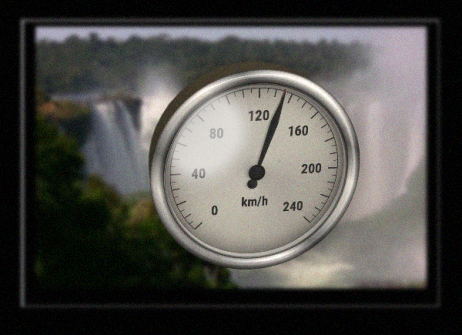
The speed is 135 km/h
